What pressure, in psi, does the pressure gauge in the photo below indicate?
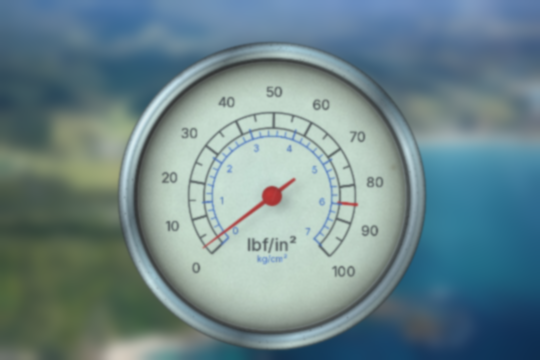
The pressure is 2.5 psi
